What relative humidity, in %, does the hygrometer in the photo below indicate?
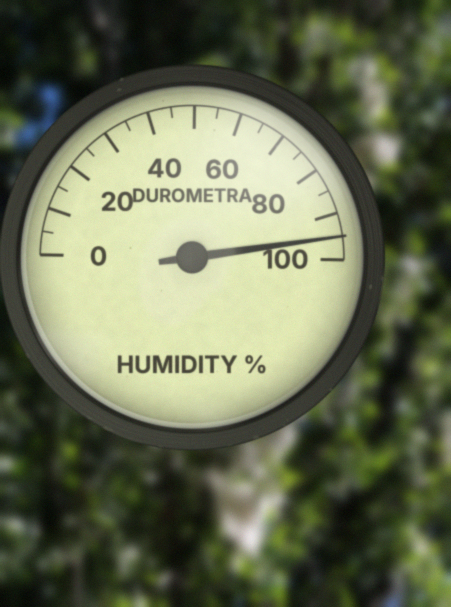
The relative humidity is 95 %
